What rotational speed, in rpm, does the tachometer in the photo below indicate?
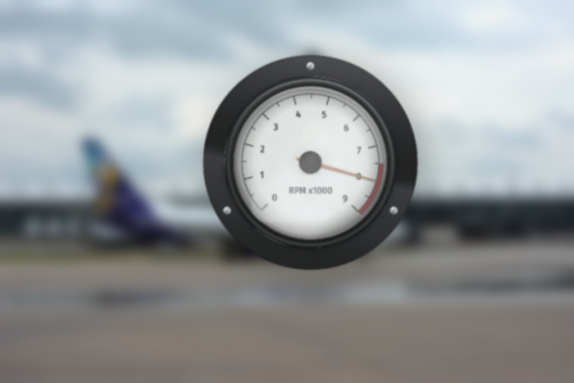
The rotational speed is 8000 rpm
